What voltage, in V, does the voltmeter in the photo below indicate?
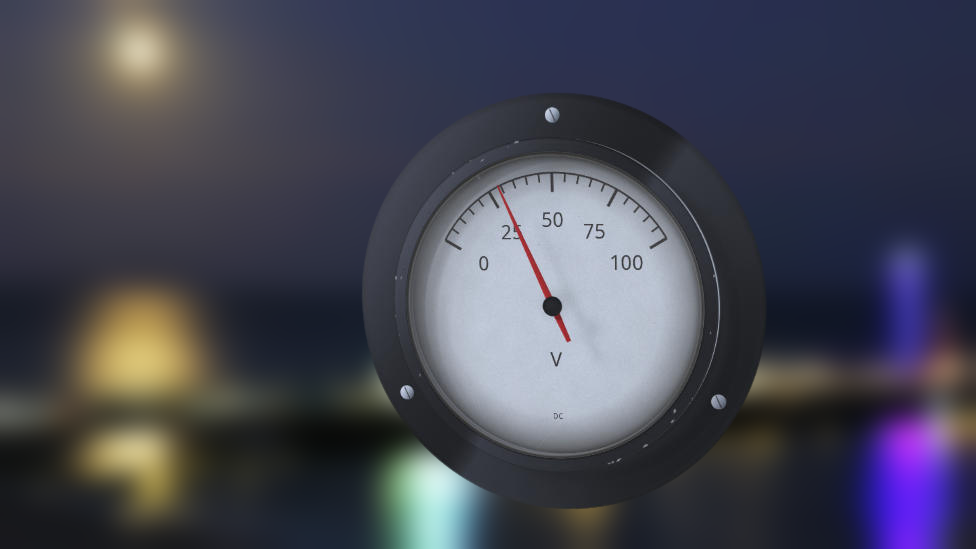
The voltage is 30 V
